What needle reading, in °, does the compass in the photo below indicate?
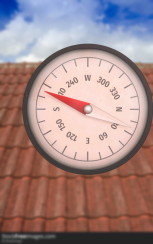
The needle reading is 202.5 °
